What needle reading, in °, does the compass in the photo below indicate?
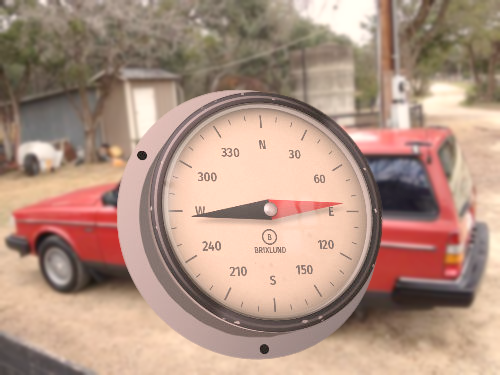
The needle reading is 85 °
